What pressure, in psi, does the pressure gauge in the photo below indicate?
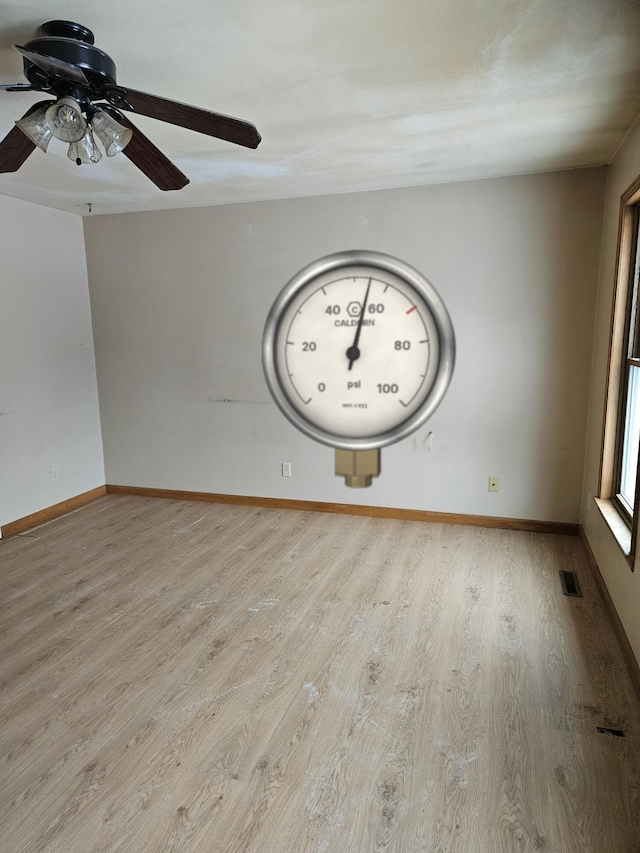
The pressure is 55 psi
